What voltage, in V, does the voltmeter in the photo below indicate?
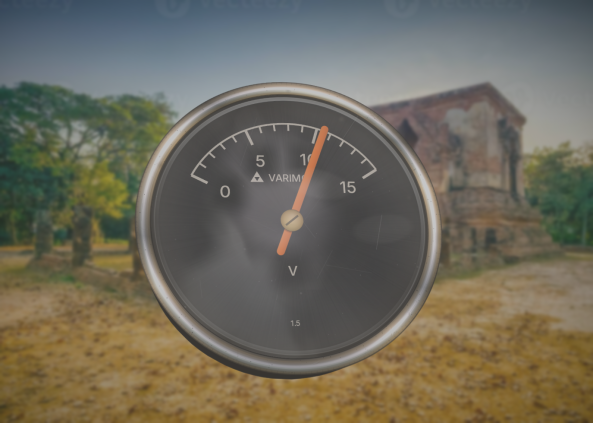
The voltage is 10.5 V
